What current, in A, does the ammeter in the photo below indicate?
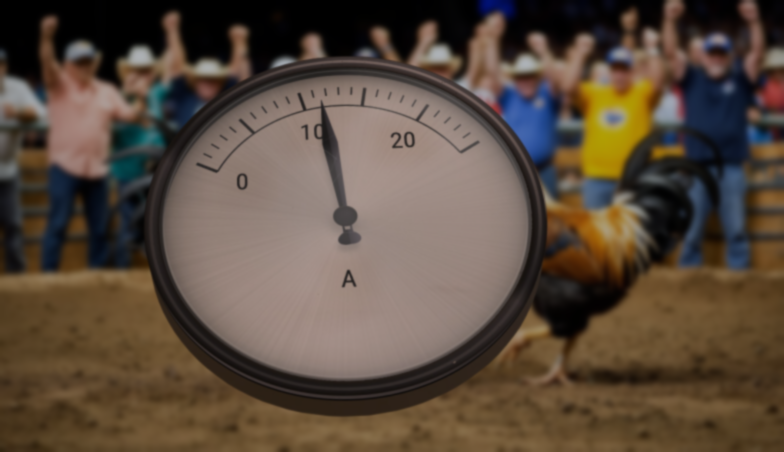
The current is 11.5 A
